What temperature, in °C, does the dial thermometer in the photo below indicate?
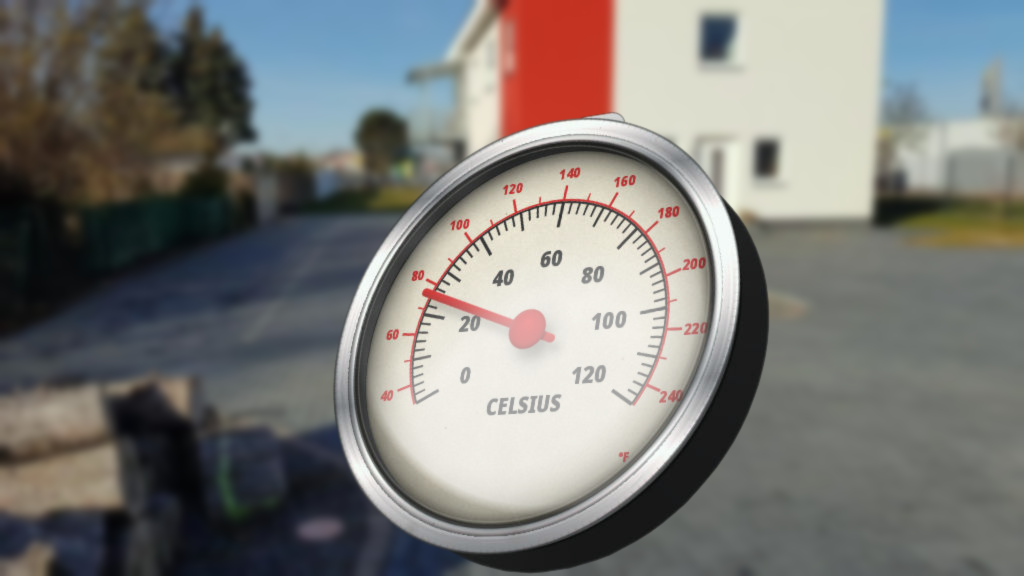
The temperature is 24 °C
